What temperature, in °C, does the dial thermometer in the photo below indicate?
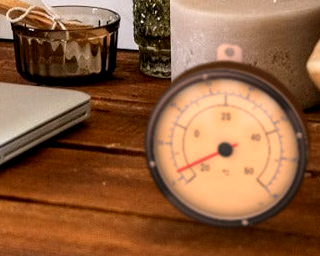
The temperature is -15 °C
